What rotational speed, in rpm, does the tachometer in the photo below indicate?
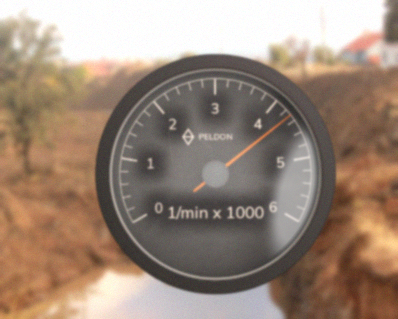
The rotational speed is 4300 rpm
